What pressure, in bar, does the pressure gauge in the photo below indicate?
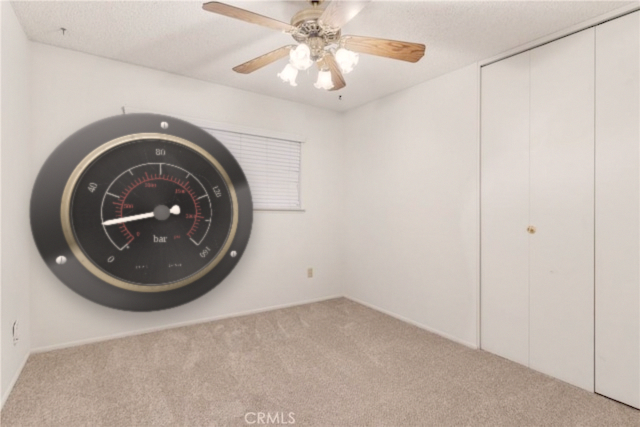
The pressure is 20 bar
